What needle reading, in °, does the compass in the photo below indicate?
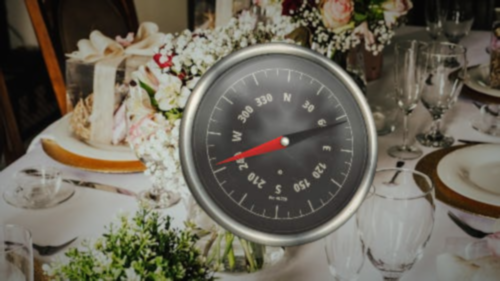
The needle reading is 245 °
